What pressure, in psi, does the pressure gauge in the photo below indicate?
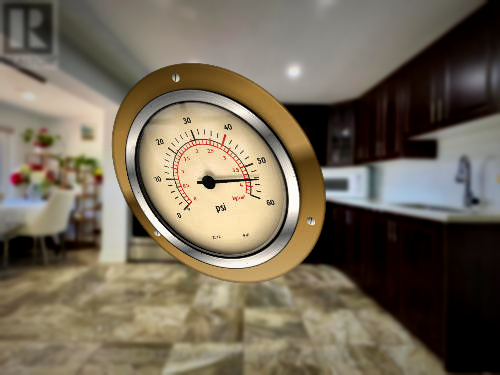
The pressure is 54 psi
